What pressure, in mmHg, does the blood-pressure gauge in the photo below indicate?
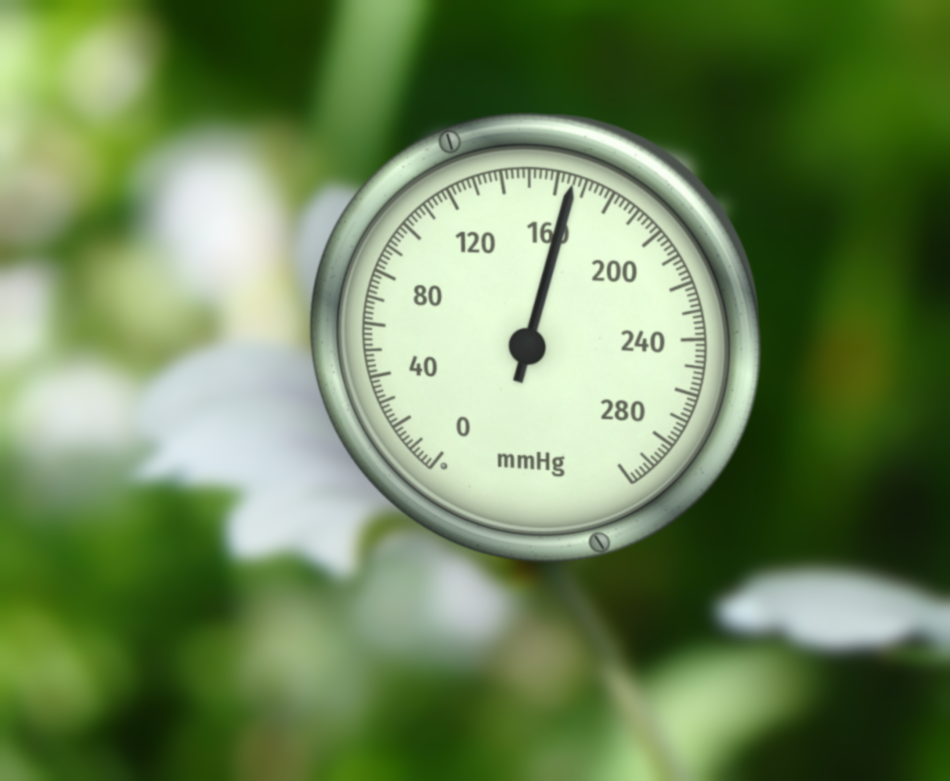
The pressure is 166 mmHg
